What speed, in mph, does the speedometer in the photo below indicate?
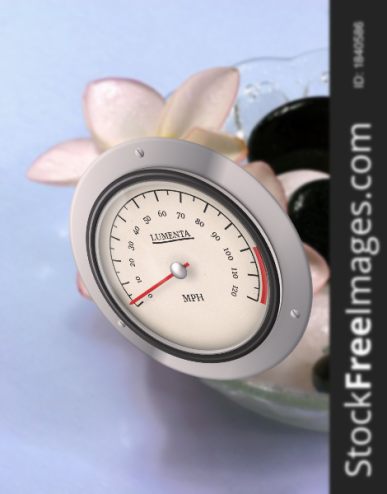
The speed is 2.5 mph
